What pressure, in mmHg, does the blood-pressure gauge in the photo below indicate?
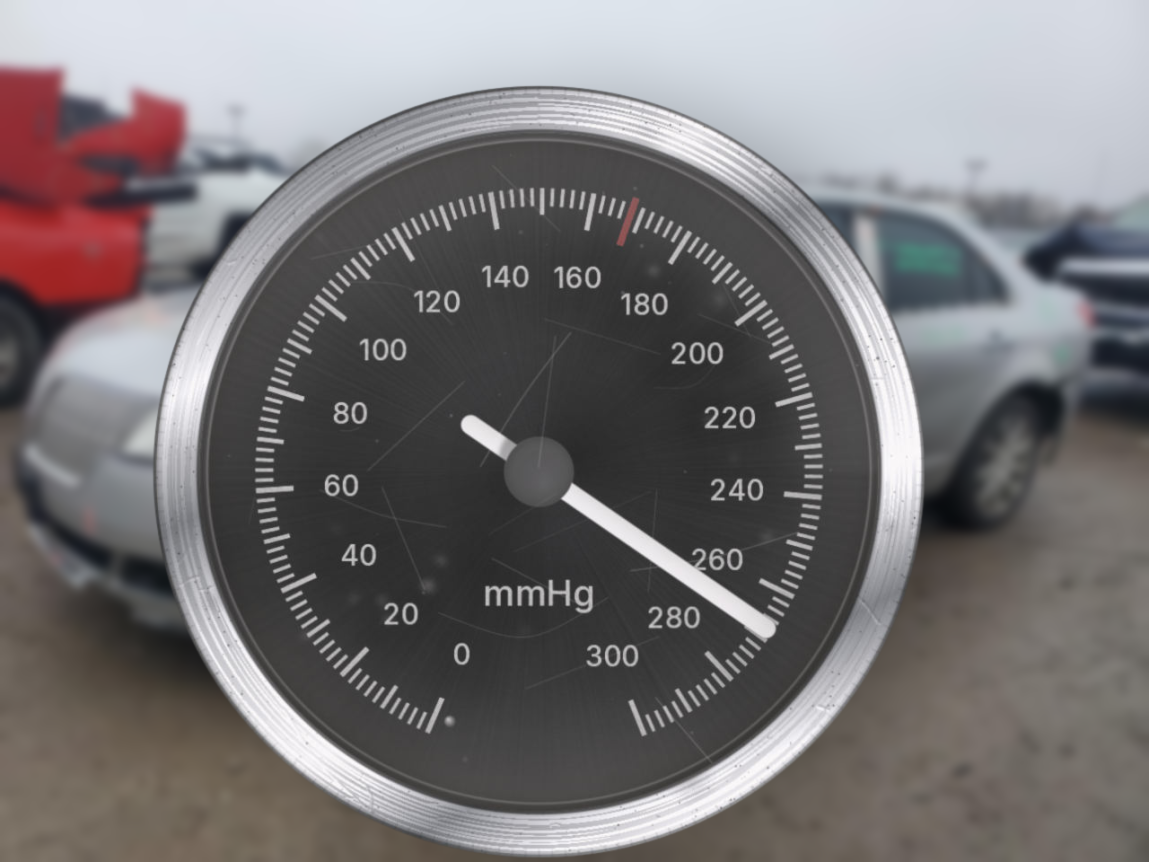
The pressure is 268 mmHg
